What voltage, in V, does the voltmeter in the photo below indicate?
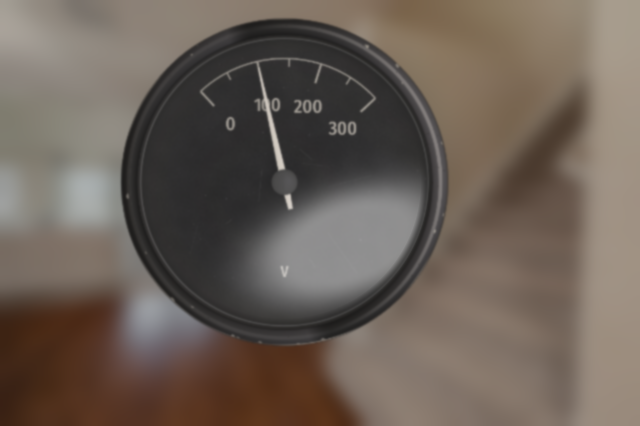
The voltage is 100 V
